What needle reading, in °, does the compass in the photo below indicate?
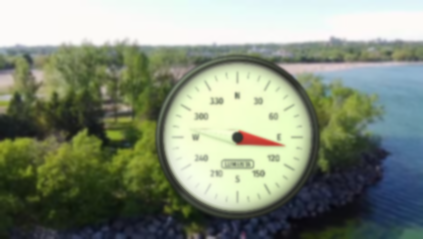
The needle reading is 100 °
